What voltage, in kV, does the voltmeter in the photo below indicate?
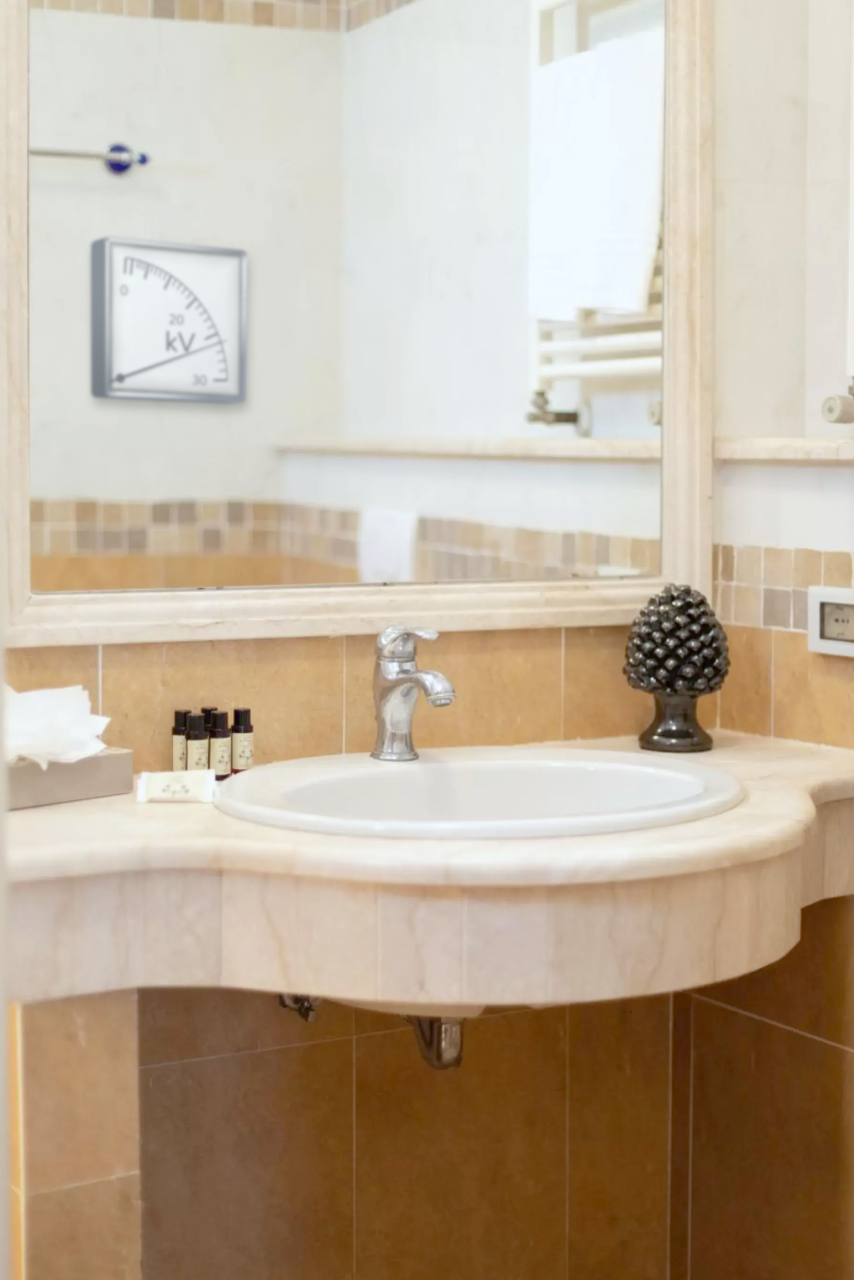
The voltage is 26 kV
